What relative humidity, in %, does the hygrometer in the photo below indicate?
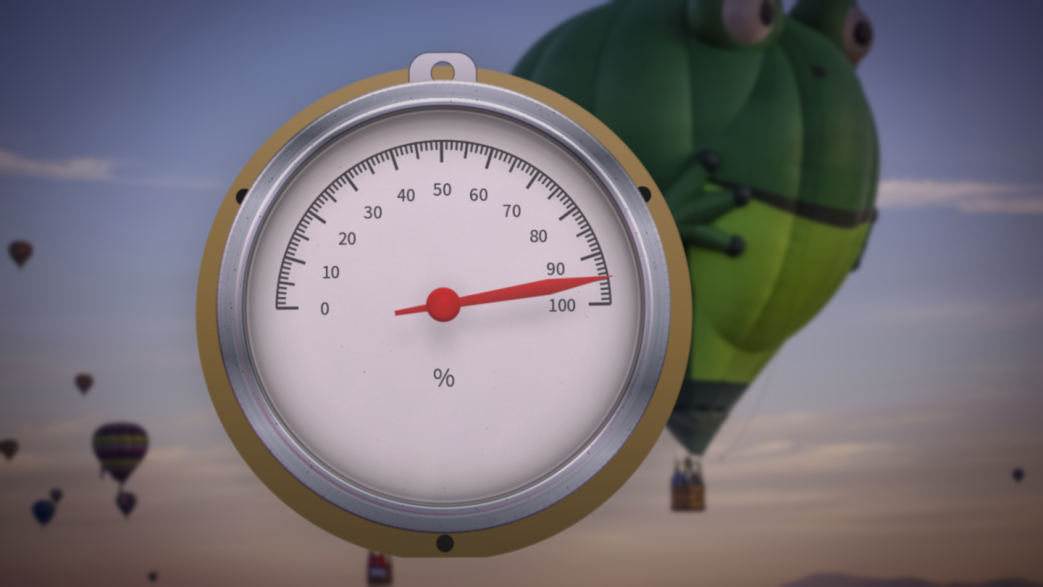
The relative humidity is 95 %
